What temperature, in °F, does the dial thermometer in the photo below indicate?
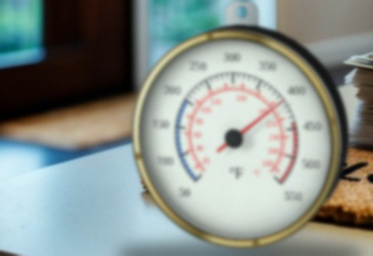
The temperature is 400 °F
